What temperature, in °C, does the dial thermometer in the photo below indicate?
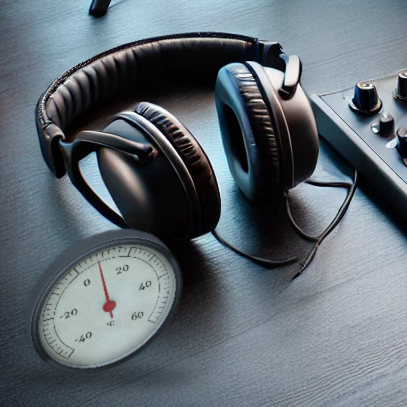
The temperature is 8 °C
